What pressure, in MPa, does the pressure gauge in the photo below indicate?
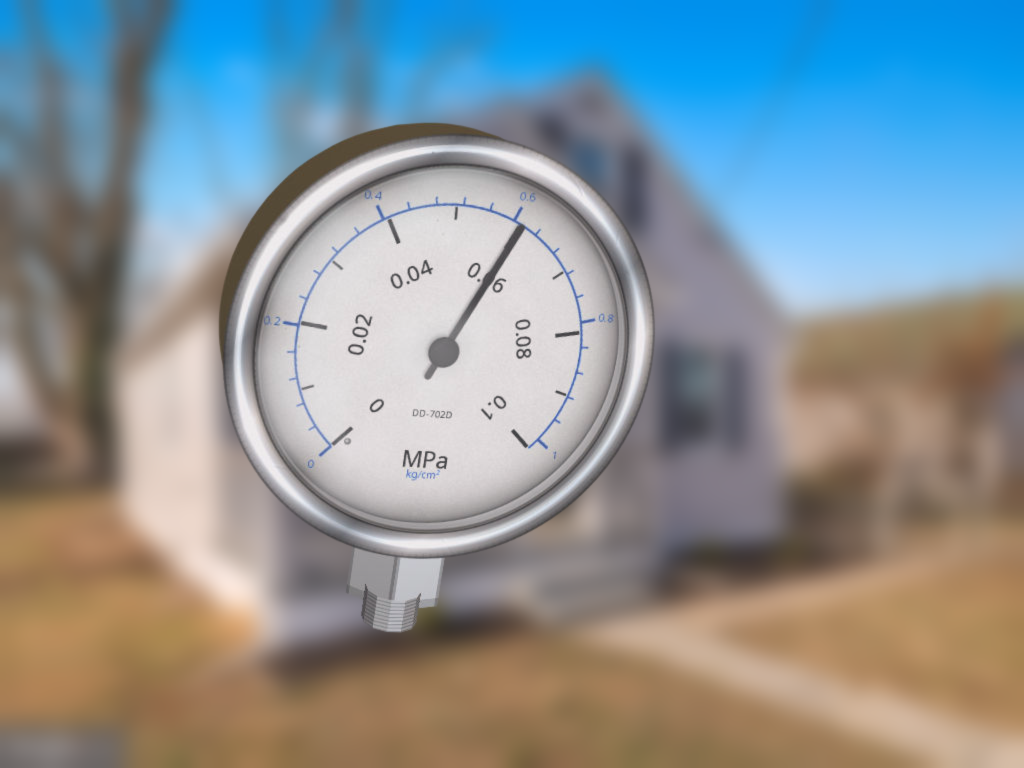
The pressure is 0.06 MPa
